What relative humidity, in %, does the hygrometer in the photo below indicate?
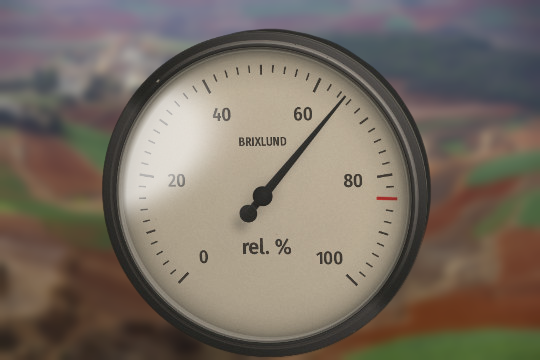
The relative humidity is 65 %
